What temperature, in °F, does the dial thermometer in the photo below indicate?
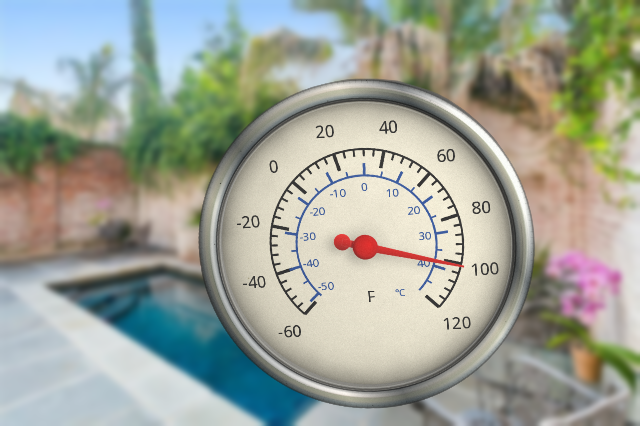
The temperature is 100 °F
